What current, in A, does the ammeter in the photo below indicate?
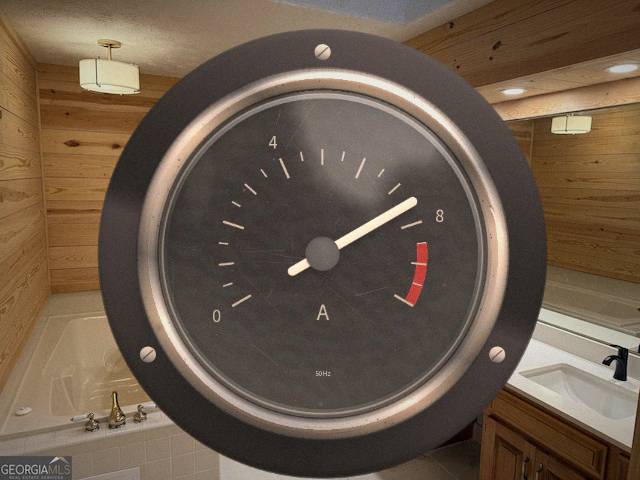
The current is 7.5 A
